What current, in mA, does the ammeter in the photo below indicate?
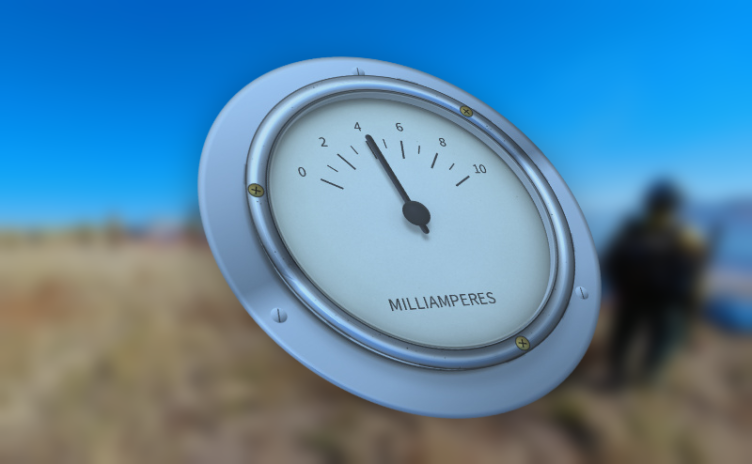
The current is 4 mA
